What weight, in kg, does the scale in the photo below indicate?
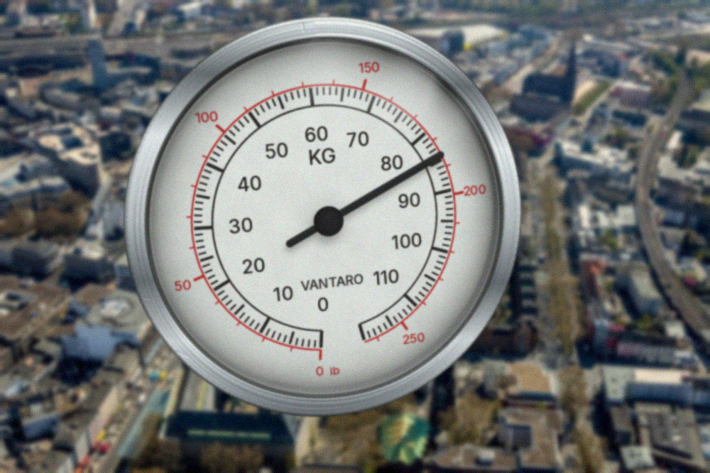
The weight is 84 kg
